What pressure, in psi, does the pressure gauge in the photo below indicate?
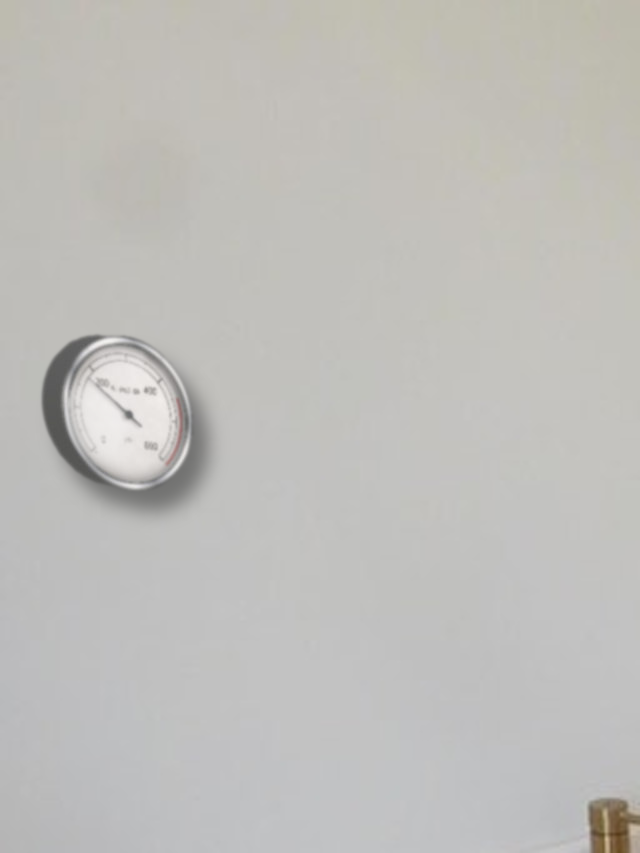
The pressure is 175 psi
